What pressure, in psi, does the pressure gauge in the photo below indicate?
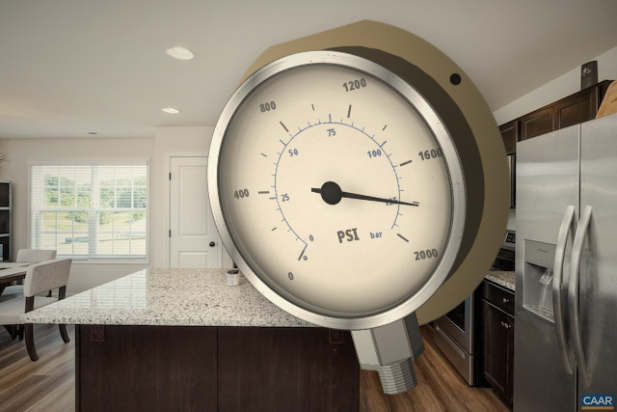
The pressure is 1800 psi
